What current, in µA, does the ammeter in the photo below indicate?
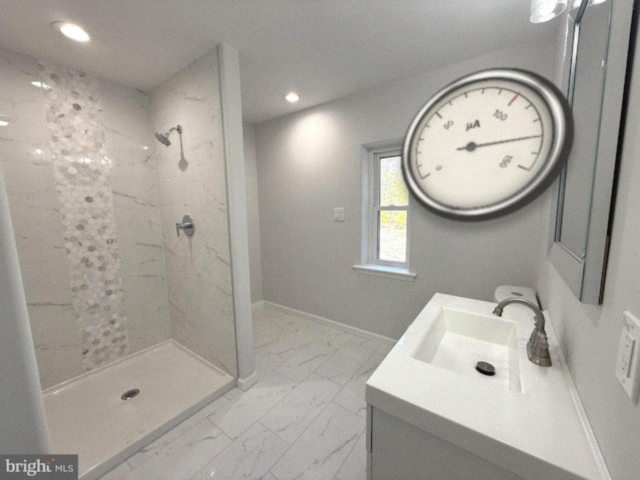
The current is 130 µA
